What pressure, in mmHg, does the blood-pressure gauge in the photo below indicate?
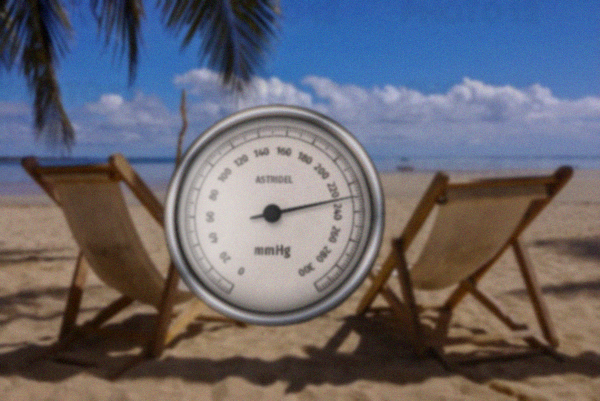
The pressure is 230 mmHg
